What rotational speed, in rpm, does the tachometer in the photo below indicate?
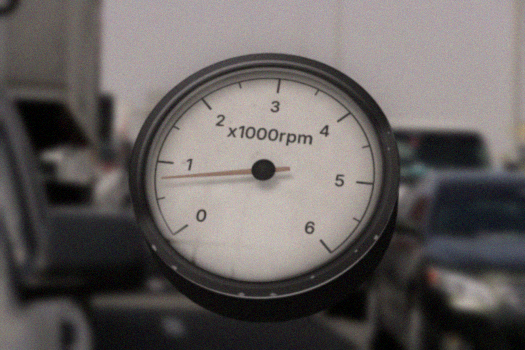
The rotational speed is 750 rpm
